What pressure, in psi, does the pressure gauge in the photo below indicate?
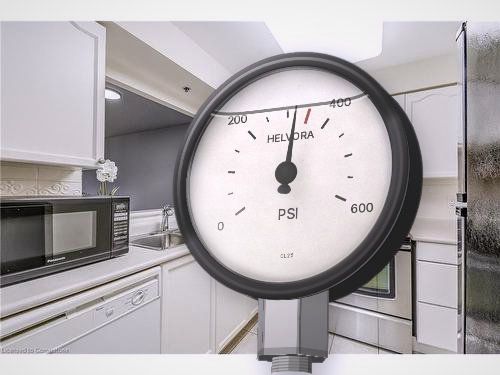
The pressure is 325 psi
